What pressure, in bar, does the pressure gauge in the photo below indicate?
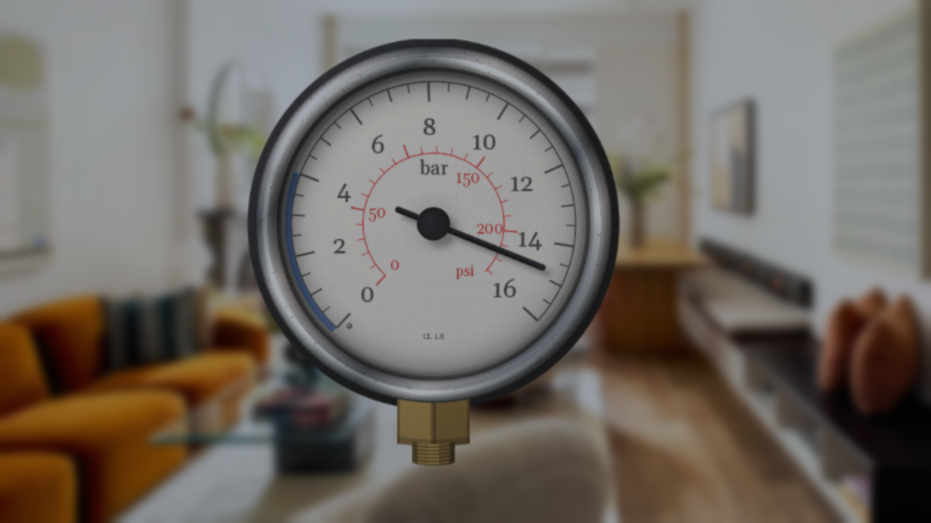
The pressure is 14.75 bar
